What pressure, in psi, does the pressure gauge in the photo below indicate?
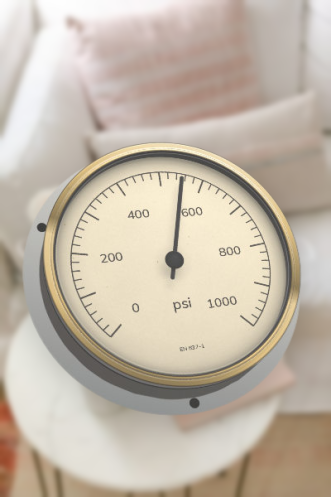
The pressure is 550 psi
